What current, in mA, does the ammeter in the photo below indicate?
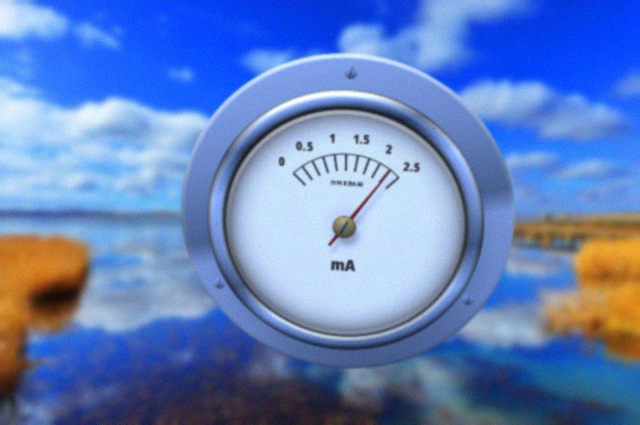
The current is 2.25 mA
